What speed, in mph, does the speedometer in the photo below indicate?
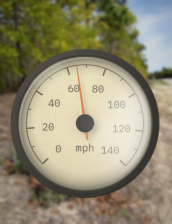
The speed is 65 mph
